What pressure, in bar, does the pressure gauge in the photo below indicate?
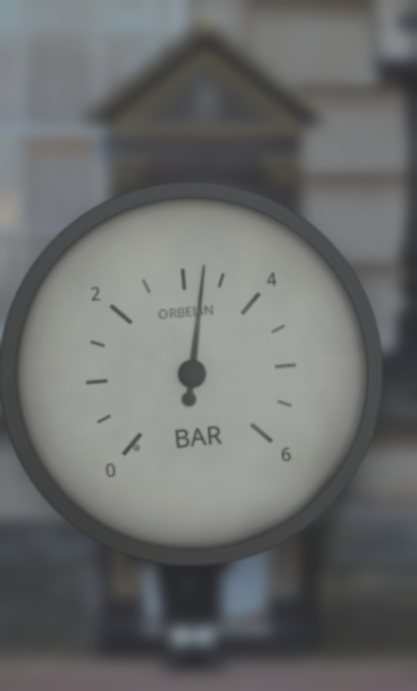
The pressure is 3.25 bar
